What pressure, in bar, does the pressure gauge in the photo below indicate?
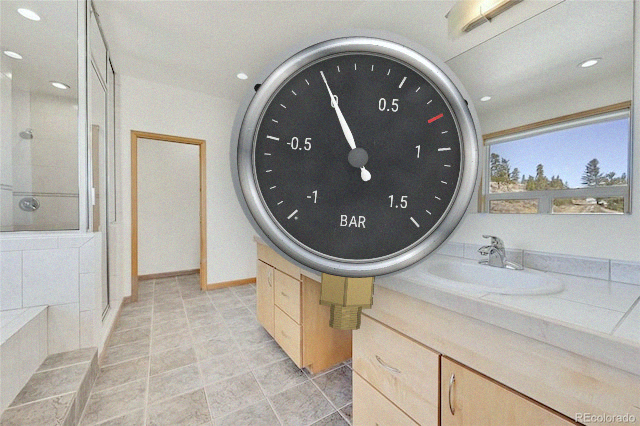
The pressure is 0 bar
